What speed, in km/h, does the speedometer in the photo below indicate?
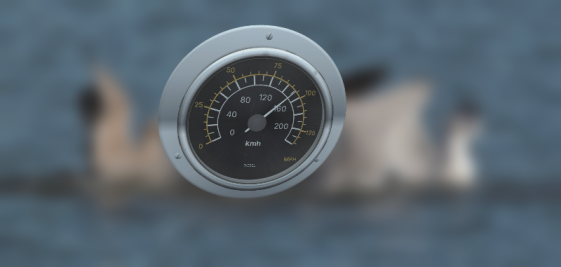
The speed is 150 km/h
